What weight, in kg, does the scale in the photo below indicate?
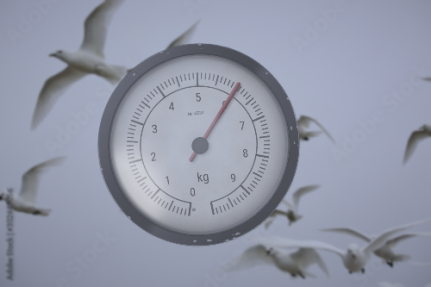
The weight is 6 kg
